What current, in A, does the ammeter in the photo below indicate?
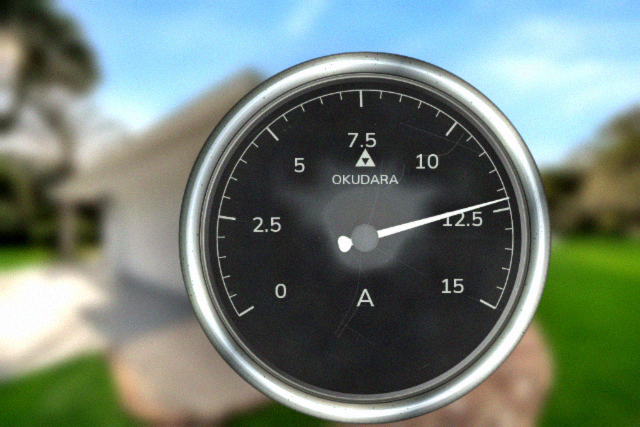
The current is 12.25 A
